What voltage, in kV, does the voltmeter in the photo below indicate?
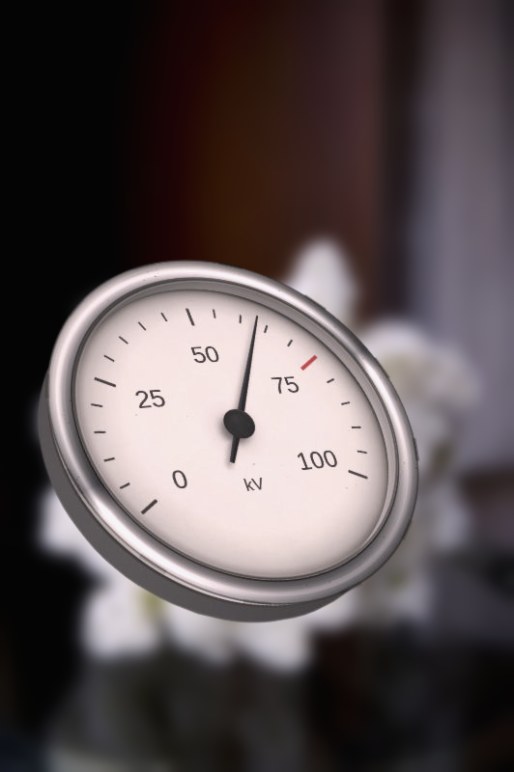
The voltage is 62.5 kV
